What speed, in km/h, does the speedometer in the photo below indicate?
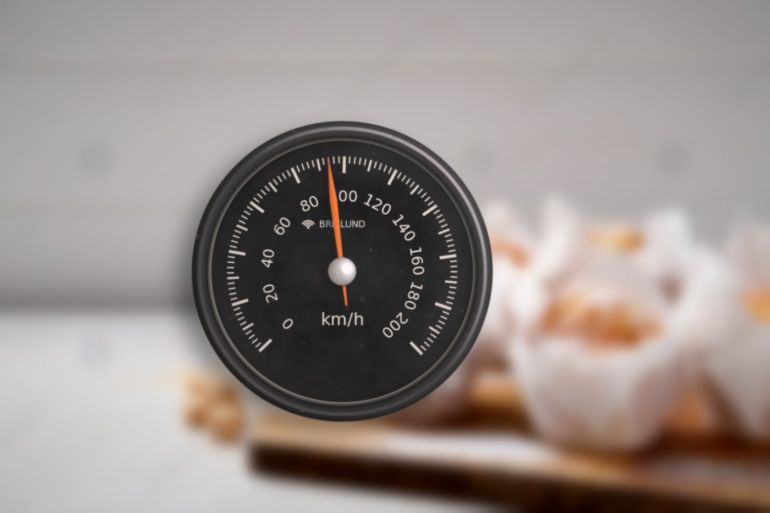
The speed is 94 km/h
